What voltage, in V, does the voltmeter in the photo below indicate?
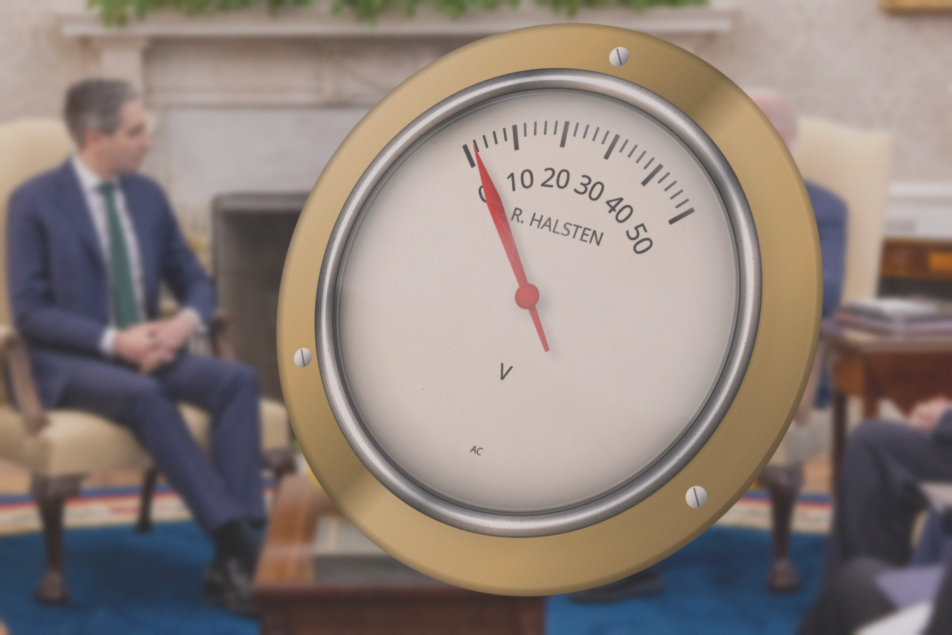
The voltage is 2 V
